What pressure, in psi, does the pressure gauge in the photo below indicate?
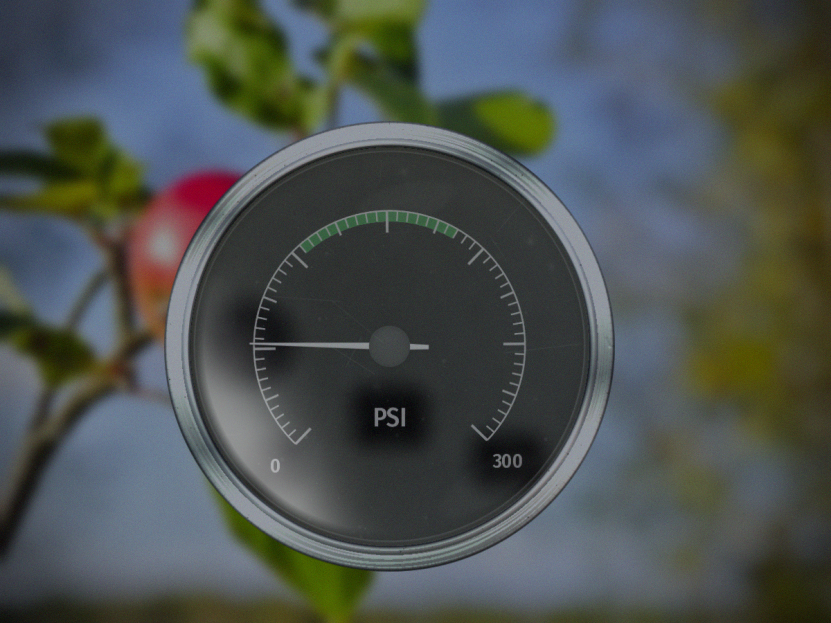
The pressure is 52.5 psi
